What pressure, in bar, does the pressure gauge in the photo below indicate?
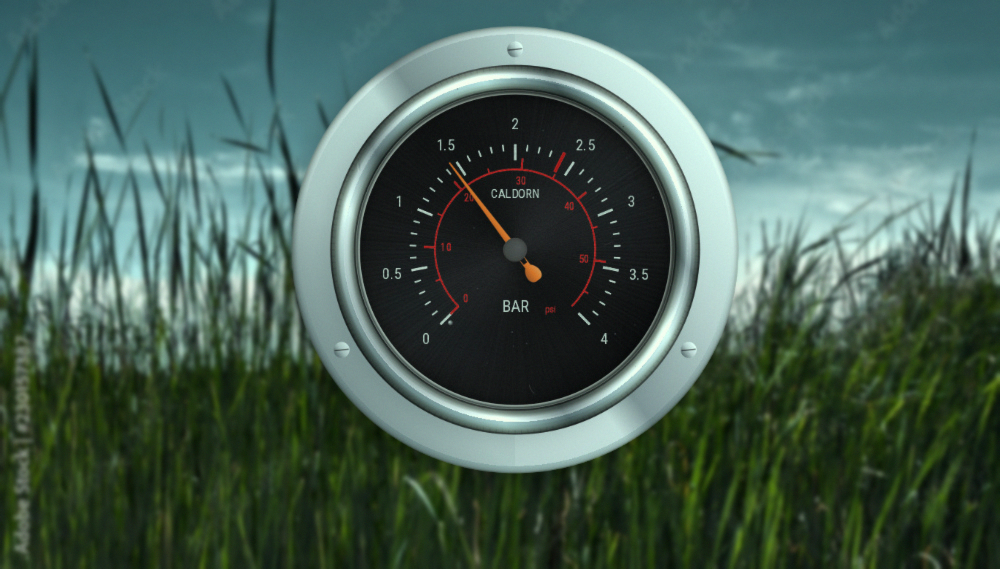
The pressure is 1.45 bar
